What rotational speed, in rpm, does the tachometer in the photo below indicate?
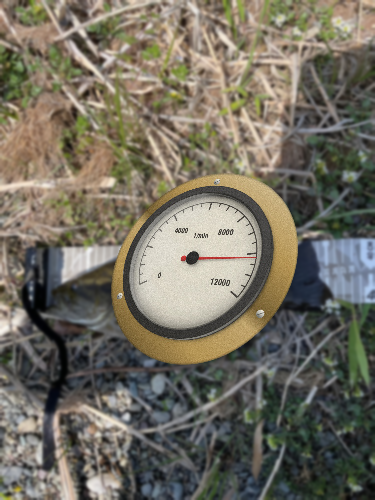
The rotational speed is 10250 rpm
